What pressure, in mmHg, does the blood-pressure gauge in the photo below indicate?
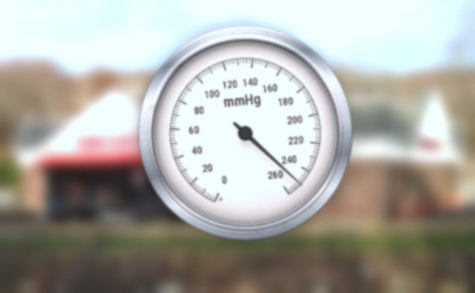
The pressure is 250 mmHg
